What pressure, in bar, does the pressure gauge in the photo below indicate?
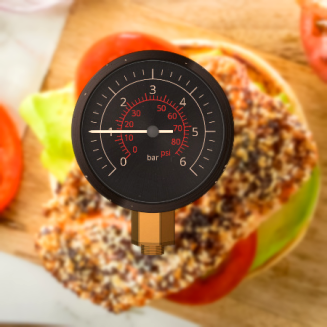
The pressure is 1 bar
